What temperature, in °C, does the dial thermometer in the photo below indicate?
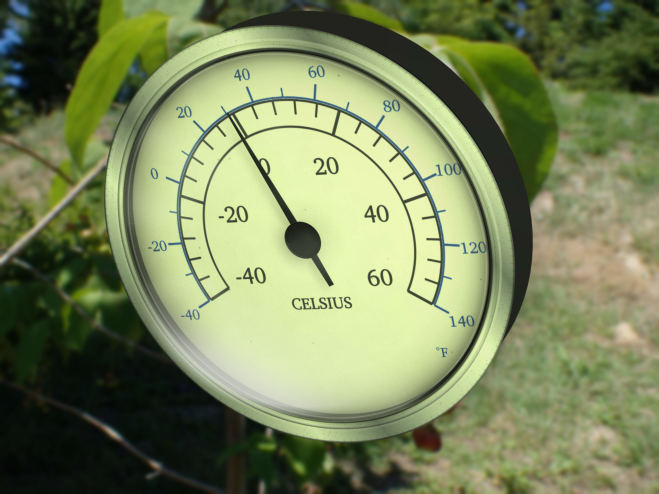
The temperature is 0 °C
